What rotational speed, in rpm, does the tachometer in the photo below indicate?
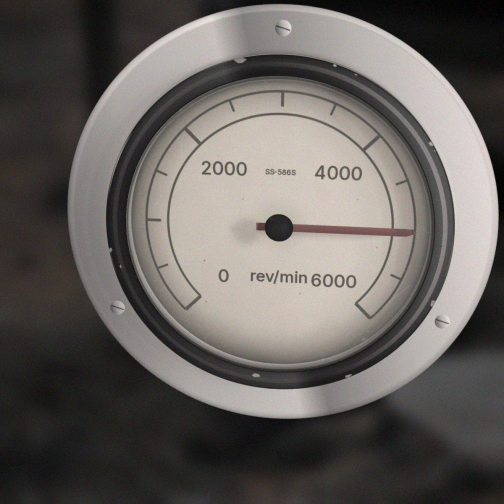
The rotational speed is 5000 rpm
